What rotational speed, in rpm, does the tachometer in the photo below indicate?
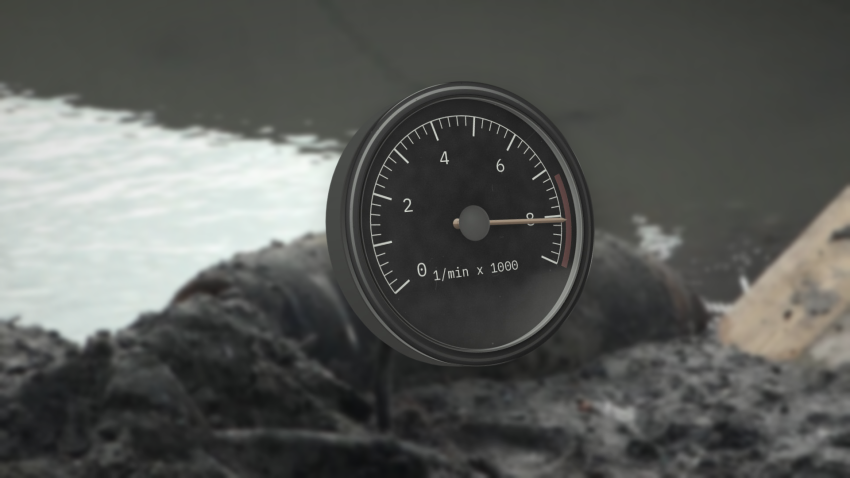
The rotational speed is 8100 rpm
